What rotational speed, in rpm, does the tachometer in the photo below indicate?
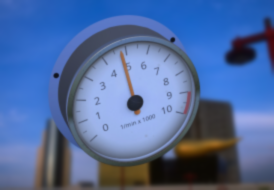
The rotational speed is 4750 rpm
